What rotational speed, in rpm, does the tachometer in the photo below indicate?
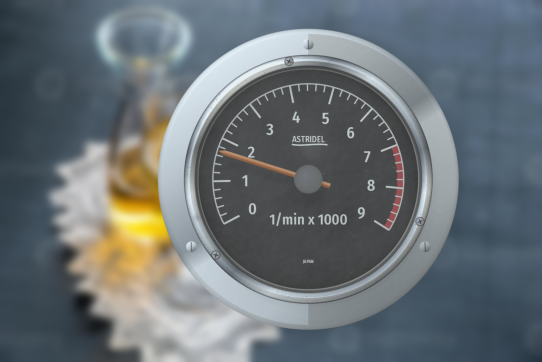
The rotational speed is 1700 rpm
